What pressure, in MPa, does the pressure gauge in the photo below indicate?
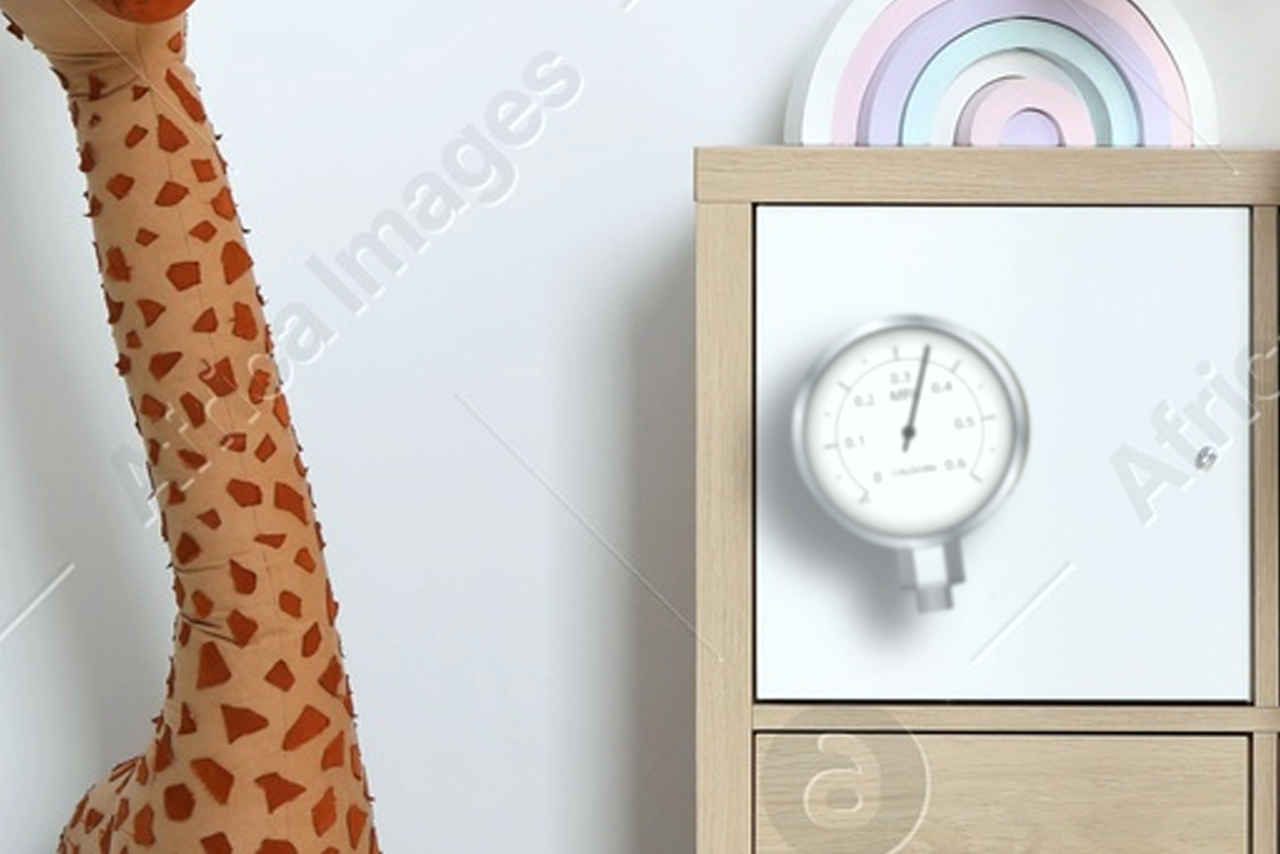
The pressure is 0.35 MPa
